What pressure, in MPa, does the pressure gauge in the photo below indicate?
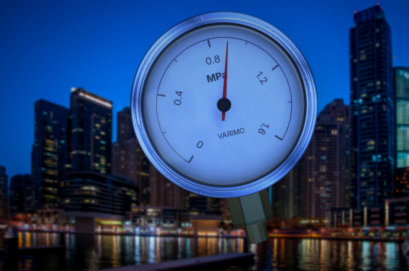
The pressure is 0.9 MPa
